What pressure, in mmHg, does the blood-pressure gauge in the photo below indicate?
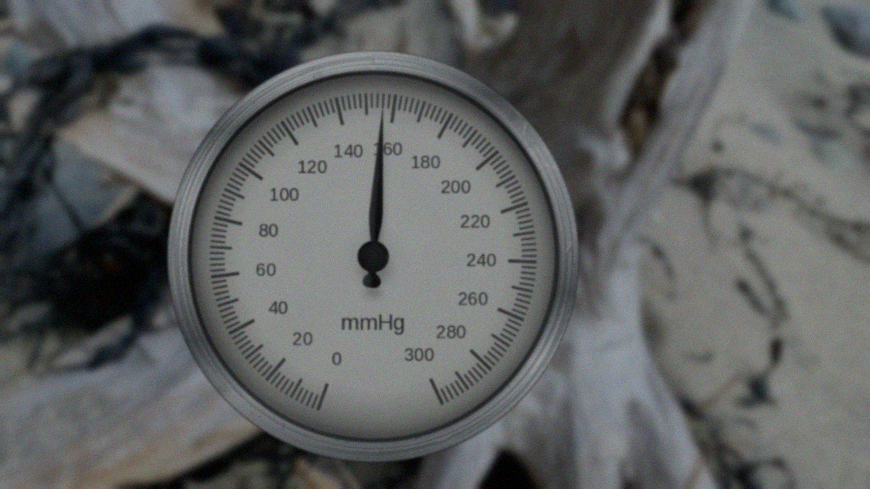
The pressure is 156 mmHg
